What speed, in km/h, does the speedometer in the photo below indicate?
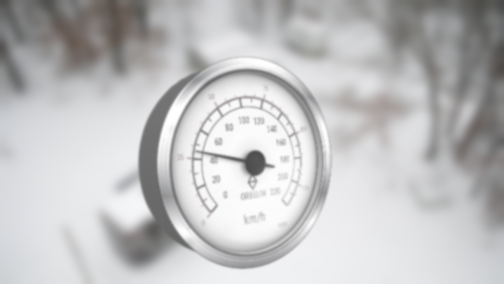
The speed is 45 km/h
